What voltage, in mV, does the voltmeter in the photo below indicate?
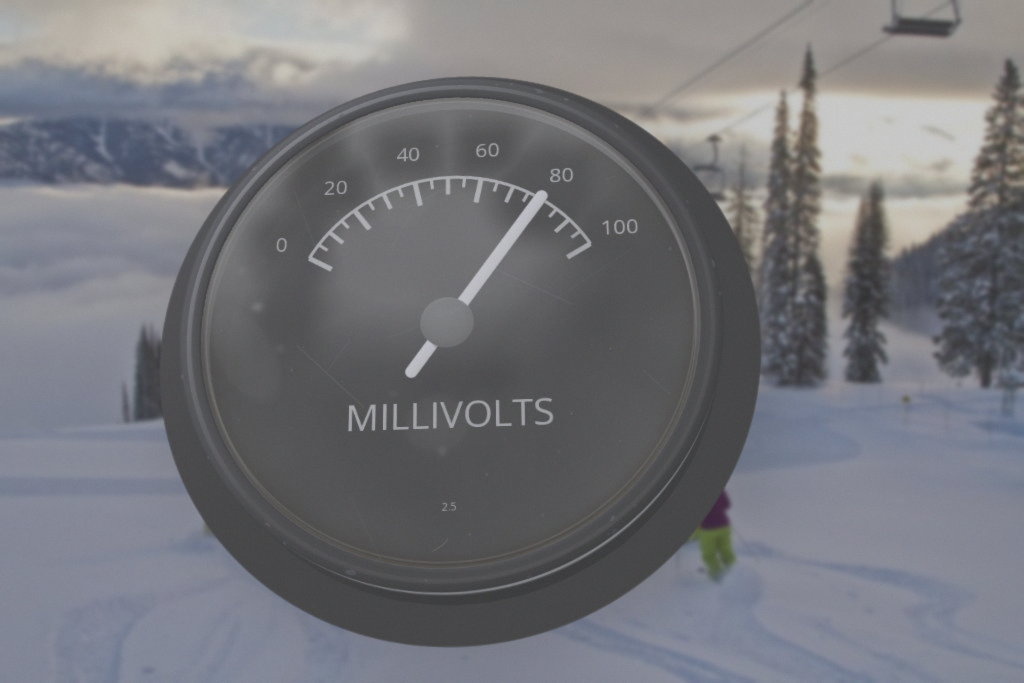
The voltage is 80 mV
